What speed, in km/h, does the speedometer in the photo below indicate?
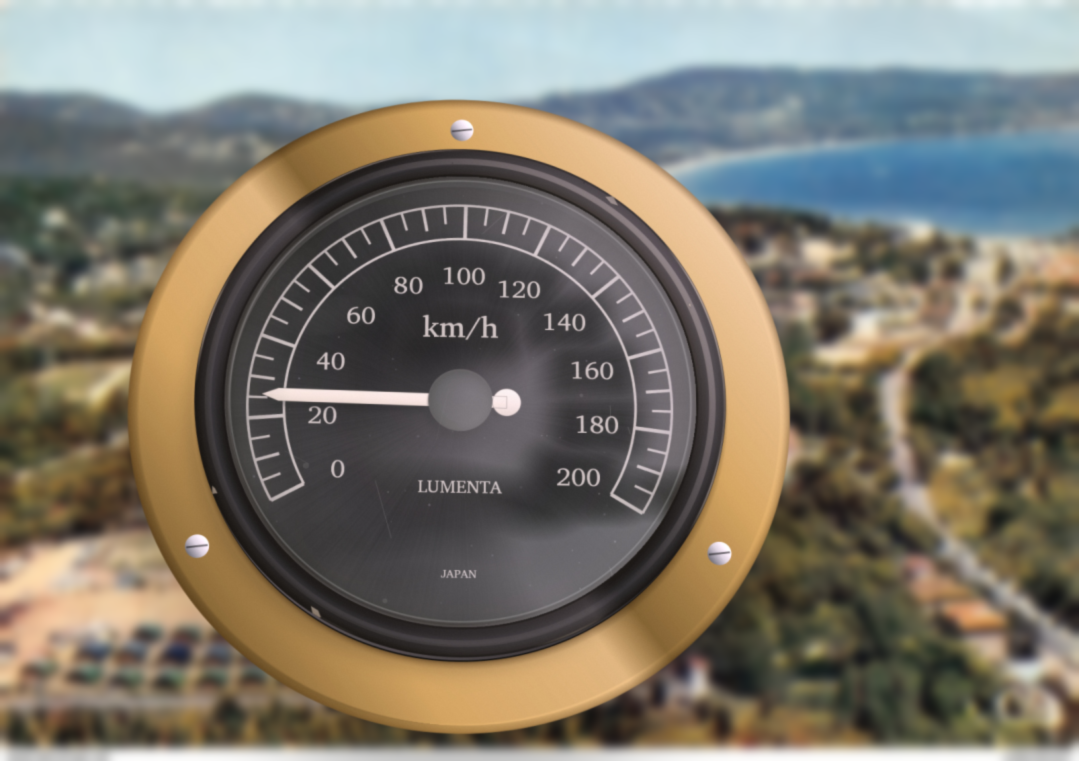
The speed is 25 km/h
